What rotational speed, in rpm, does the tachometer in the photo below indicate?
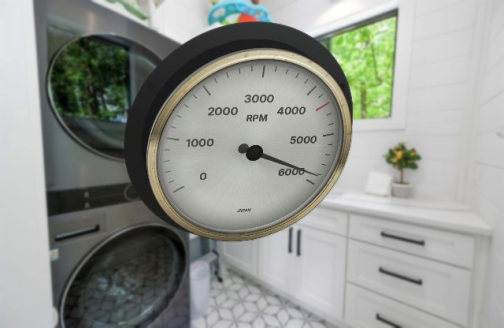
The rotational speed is 5800 rpm
